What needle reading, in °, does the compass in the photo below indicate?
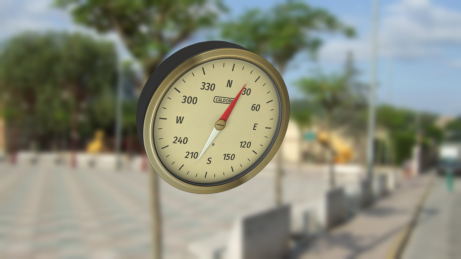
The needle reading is 20 °
